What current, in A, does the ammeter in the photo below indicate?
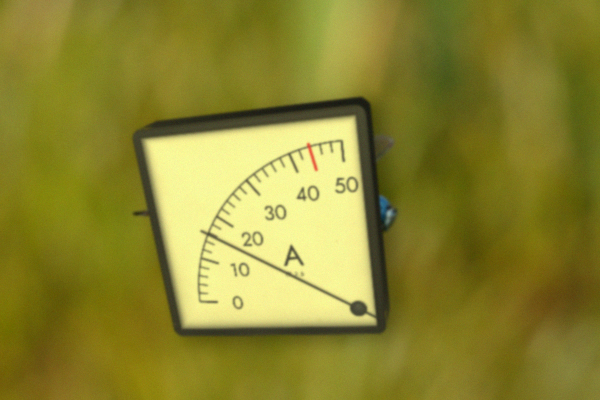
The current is 16 A
